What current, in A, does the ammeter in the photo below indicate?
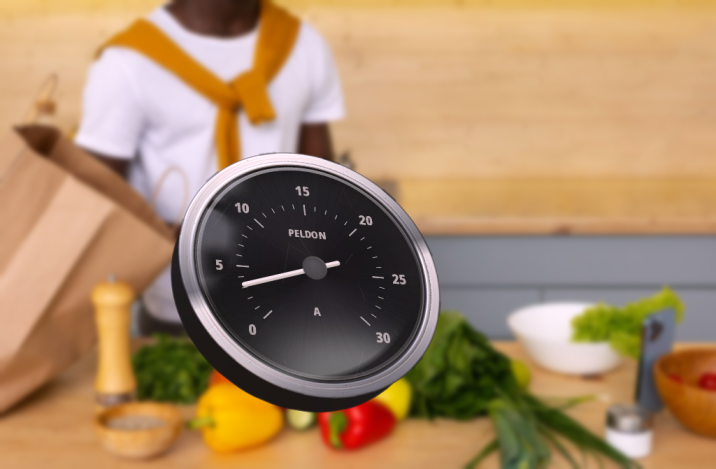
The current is 3 A
